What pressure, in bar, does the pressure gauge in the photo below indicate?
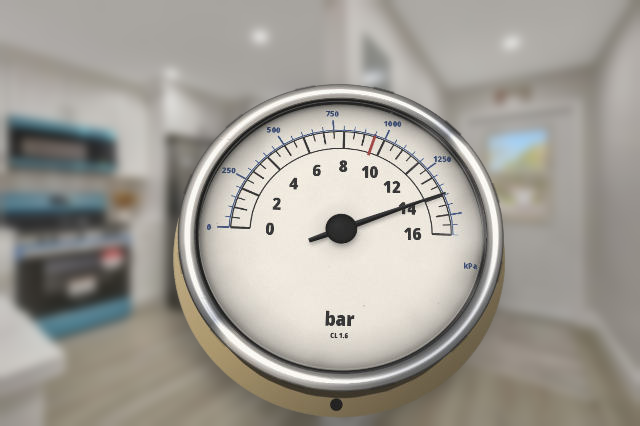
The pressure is 14 bar
